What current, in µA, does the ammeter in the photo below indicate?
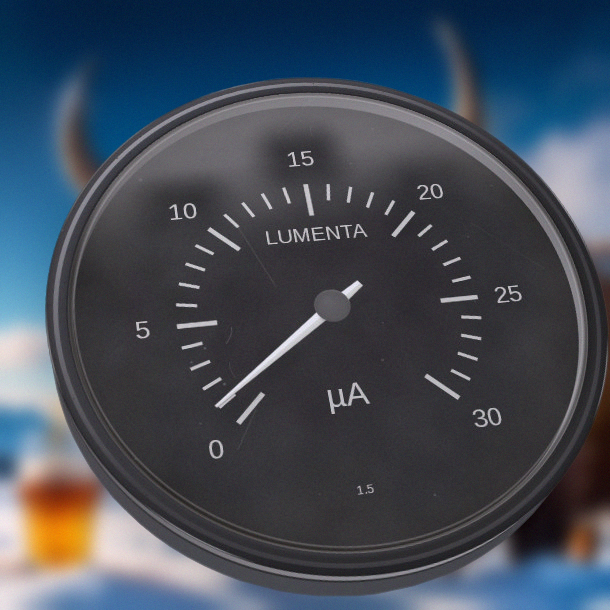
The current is 1 µA
